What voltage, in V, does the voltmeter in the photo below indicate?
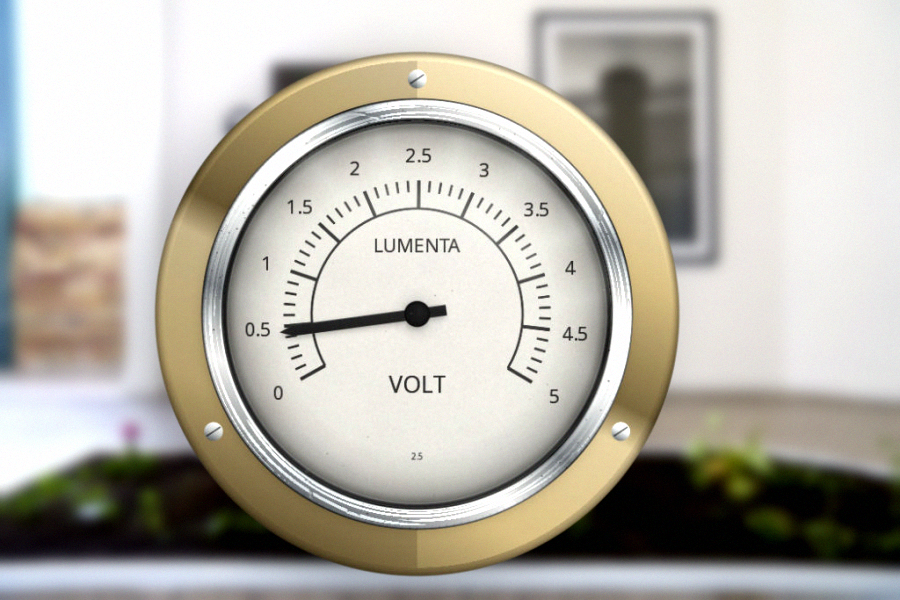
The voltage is 0.45 V
